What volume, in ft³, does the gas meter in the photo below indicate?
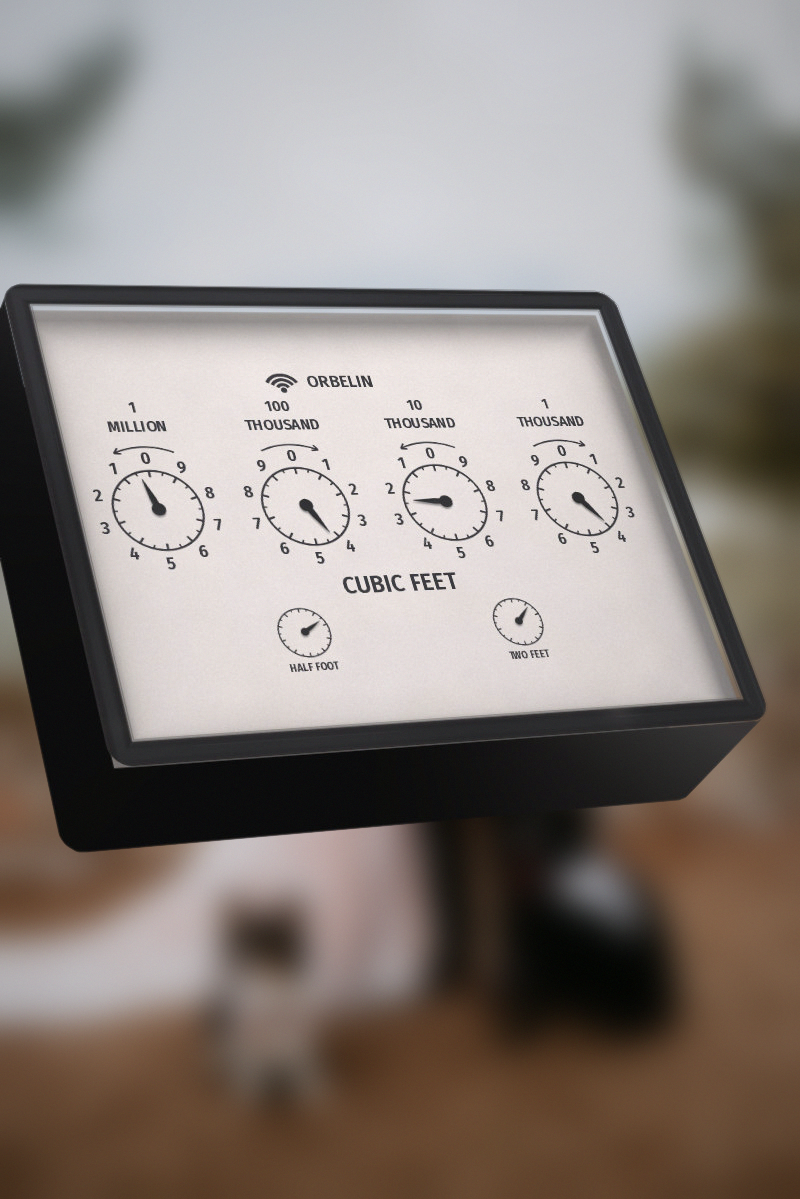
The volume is 42400 ft³
